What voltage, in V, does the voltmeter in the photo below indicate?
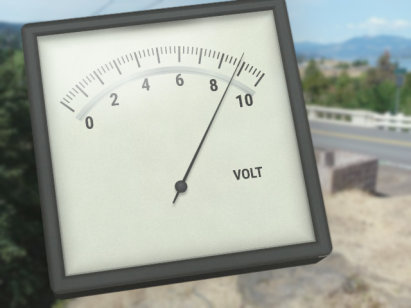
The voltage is 8.8 V
